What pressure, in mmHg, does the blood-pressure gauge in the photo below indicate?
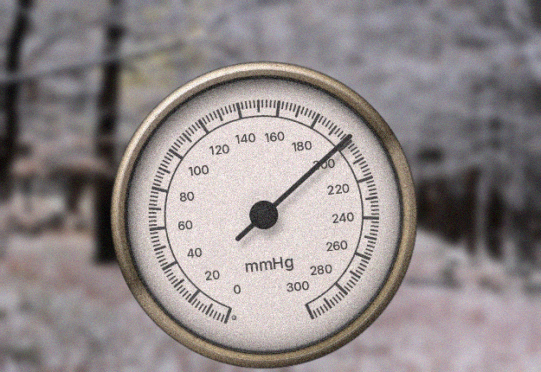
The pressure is 198 mmHg
